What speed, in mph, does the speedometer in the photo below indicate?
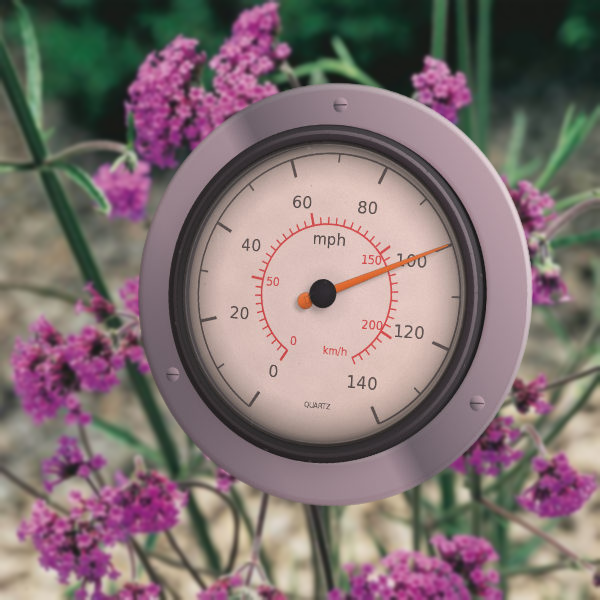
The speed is 100 mph
